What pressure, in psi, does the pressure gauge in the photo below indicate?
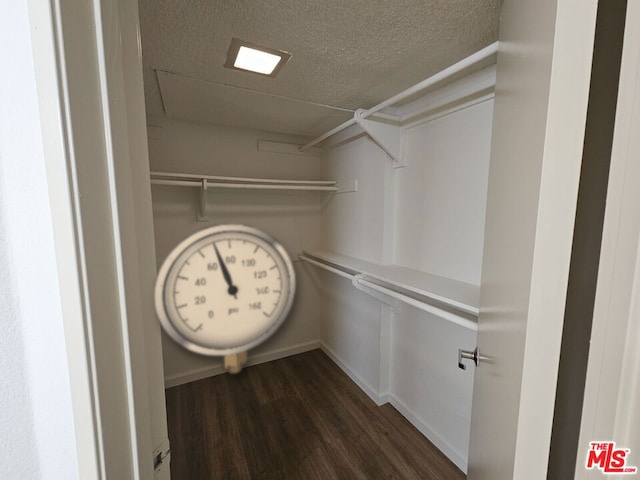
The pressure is 70 psi
